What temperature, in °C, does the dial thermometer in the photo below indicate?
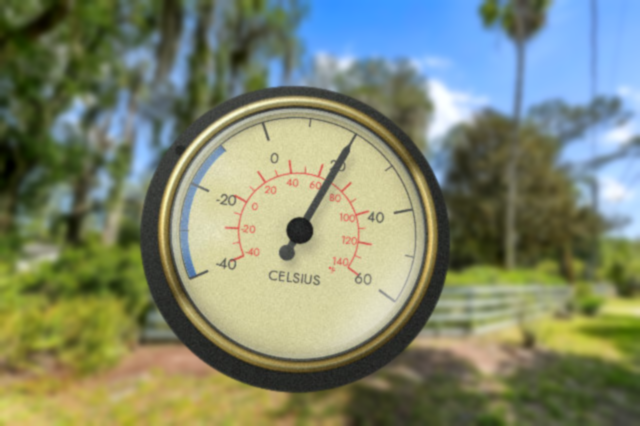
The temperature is 20 °C
